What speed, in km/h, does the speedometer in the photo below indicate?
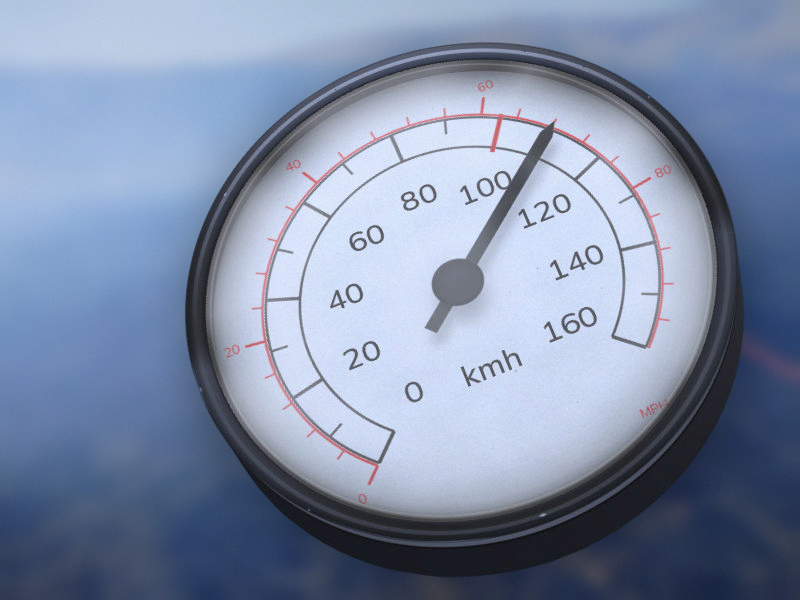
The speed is 110 km/h
